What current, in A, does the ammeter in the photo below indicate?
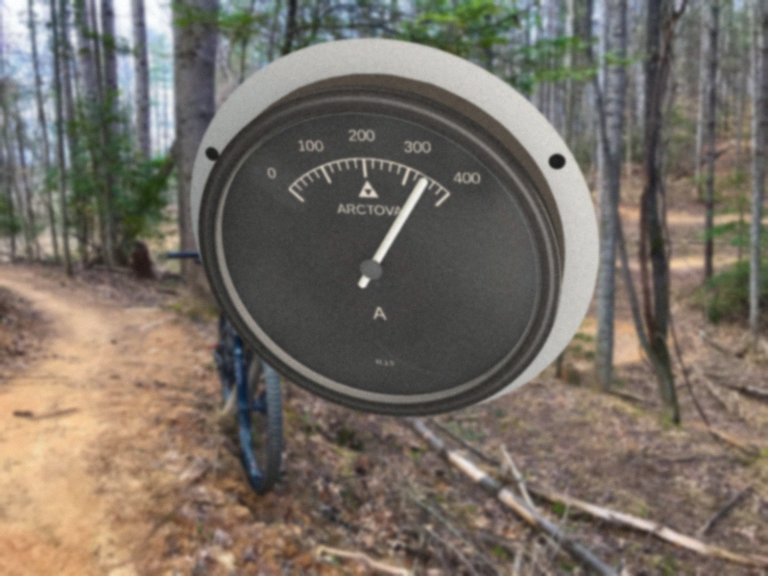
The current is 340 A
